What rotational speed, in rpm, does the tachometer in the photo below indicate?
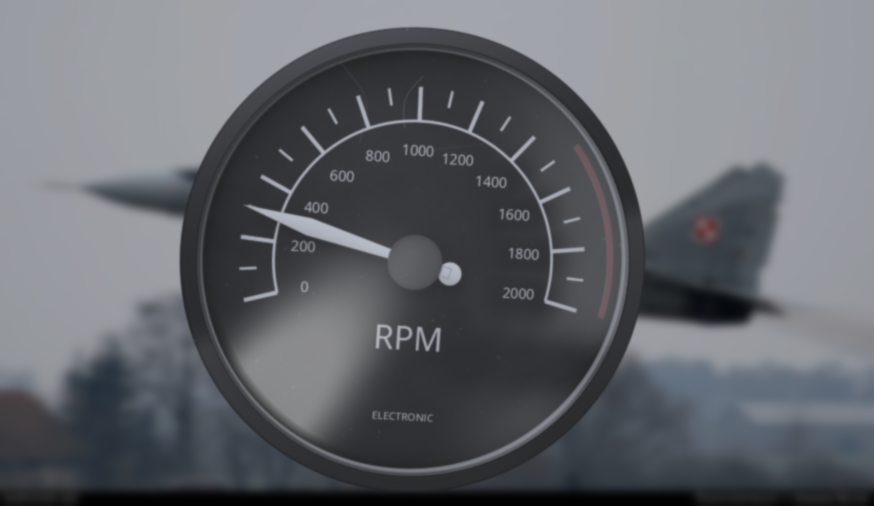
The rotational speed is 300 rpm
